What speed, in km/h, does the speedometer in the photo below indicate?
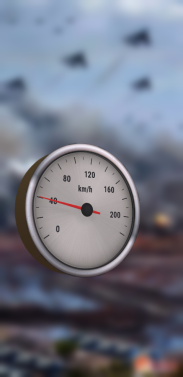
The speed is 40 km/h
